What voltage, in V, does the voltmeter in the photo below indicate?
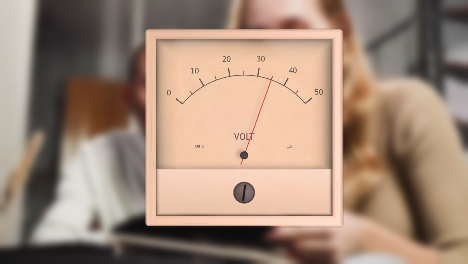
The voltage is 35 V
